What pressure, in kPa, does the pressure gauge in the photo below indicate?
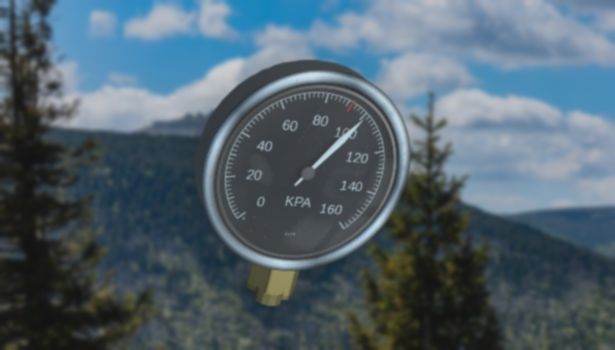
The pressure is 100 kPa
